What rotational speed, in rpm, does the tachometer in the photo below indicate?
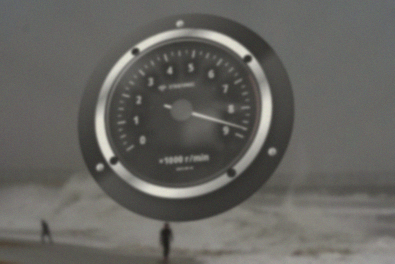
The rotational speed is 8750 rpm
